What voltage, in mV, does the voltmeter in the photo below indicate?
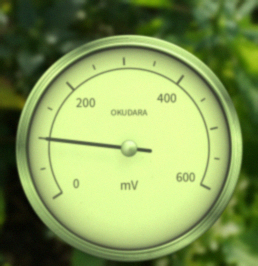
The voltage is 100 mV
